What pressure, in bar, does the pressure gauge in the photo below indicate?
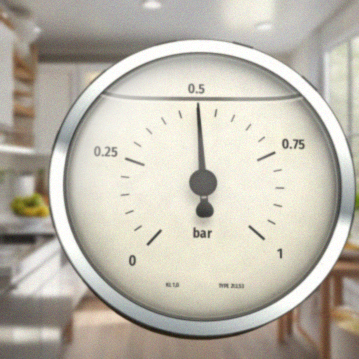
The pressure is 0.5 bar
